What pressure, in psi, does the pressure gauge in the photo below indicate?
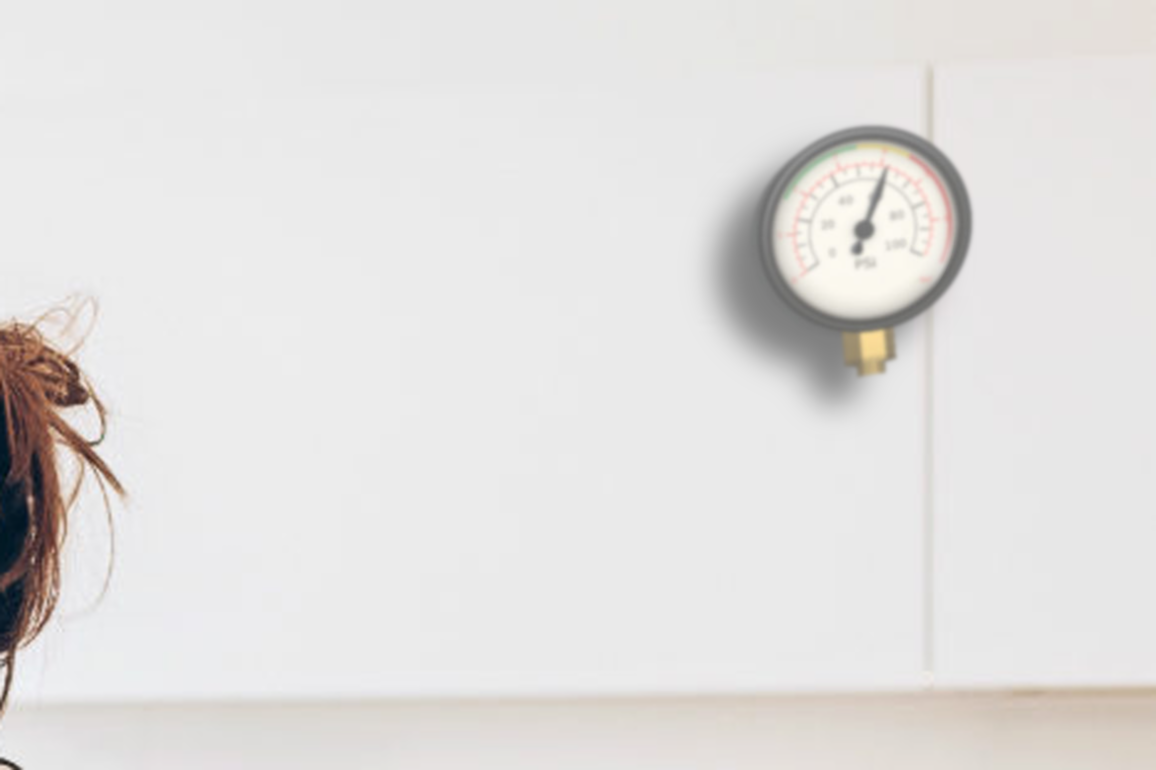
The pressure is 60 psi
